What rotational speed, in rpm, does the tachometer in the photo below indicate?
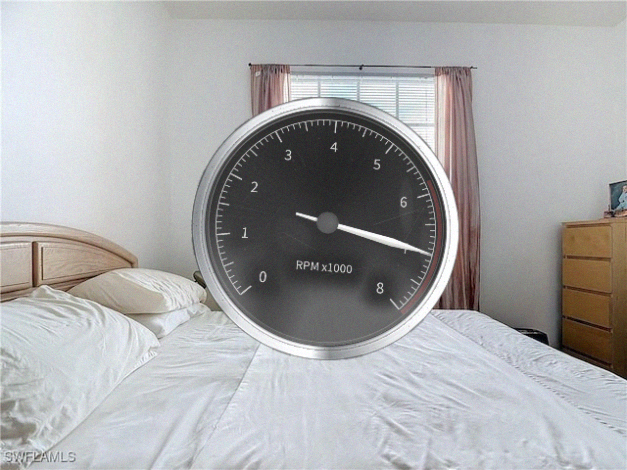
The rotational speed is 7000 rpm
